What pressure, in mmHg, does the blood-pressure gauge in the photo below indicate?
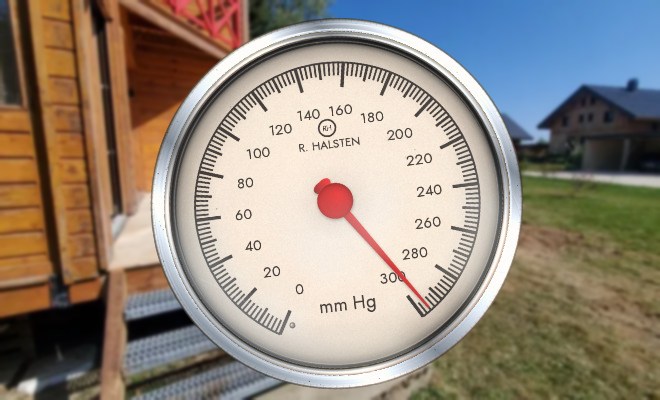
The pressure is 296 mmHg
